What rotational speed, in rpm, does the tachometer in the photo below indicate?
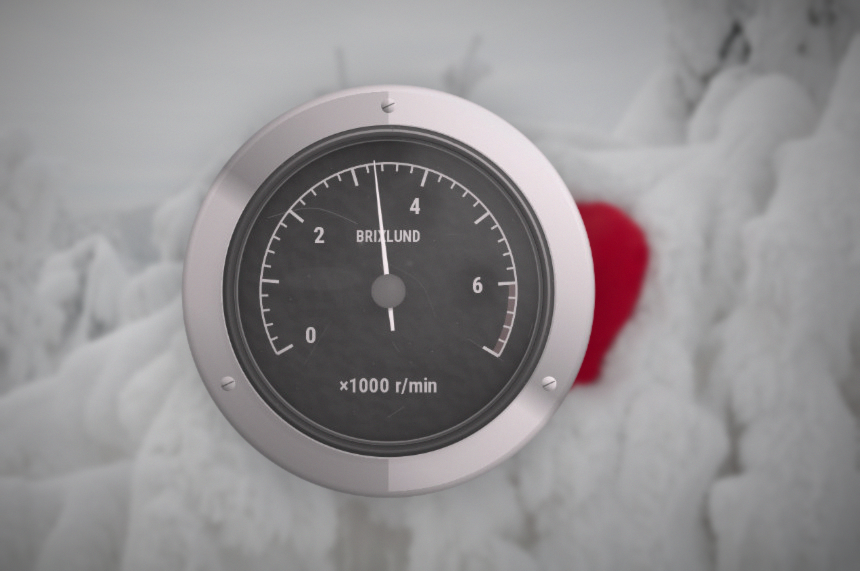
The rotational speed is 3300 rpm
